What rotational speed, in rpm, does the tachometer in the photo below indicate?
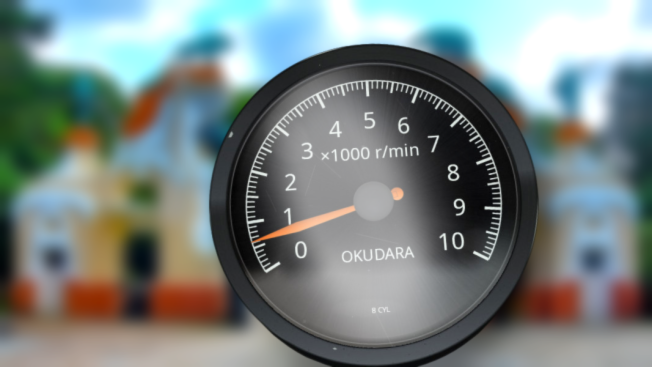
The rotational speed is 600 rpm
